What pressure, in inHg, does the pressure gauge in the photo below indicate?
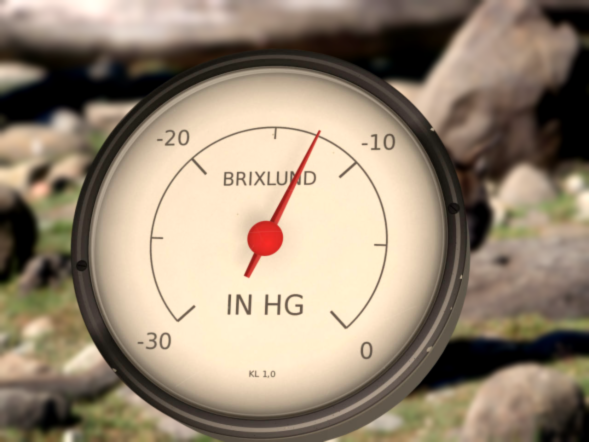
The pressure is -12.5 inHg
